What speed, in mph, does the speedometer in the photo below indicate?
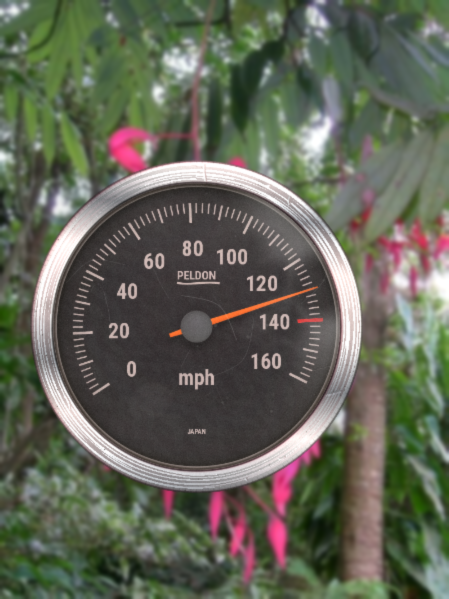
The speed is 130 mph
